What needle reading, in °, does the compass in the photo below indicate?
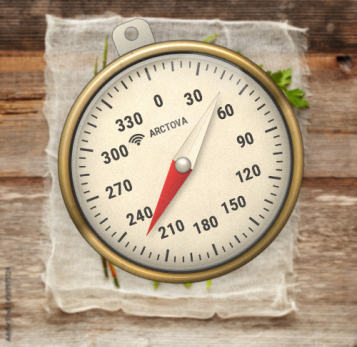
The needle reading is 227.5 °
